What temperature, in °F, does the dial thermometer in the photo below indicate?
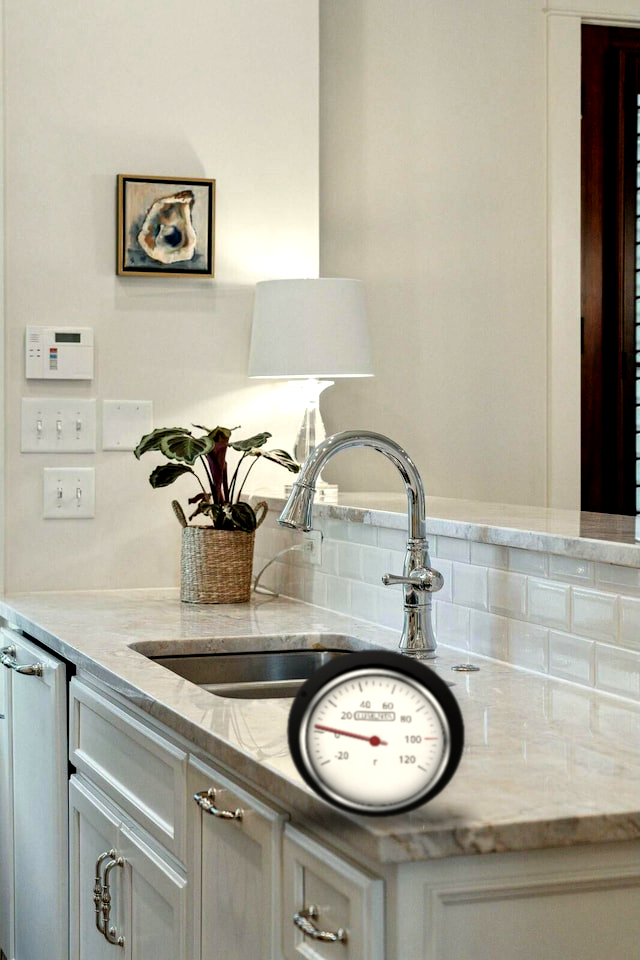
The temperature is 4 °F
